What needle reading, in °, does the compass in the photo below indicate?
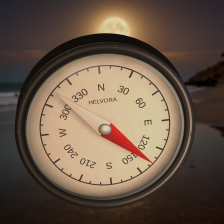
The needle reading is 135 °
